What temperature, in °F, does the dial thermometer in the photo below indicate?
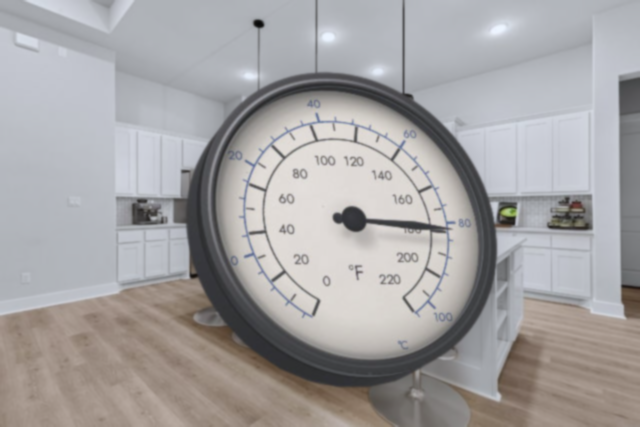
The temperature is 180 °F
